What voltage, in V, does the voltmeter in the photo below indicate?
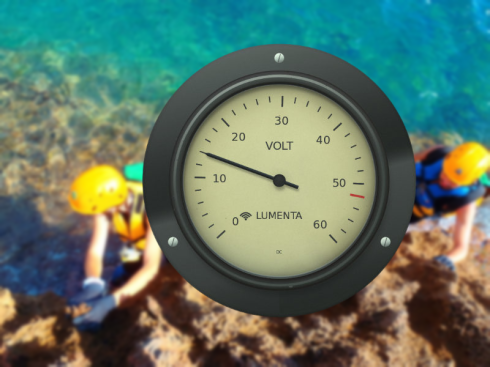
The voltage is 14 V
